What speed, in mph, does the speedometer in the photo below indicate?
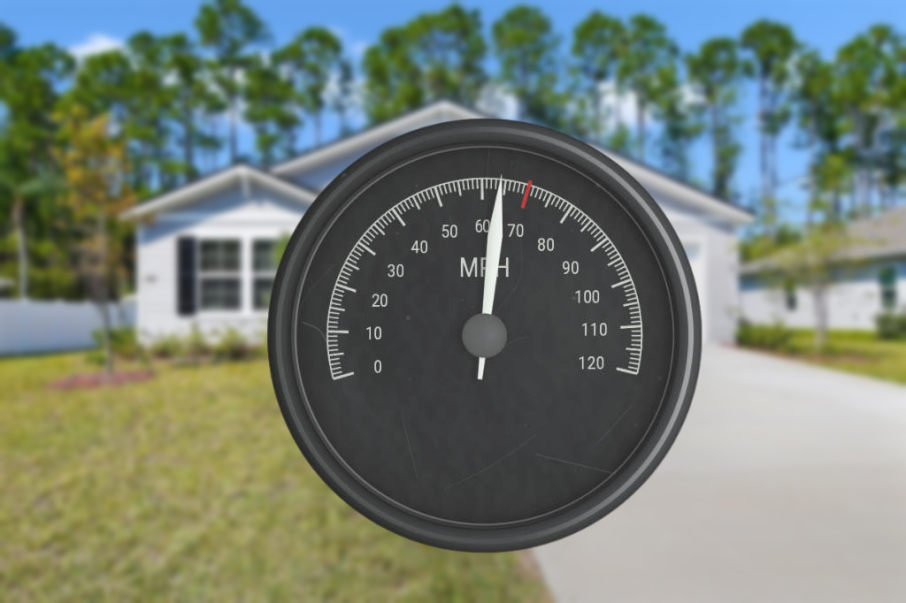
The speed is 64 mph
